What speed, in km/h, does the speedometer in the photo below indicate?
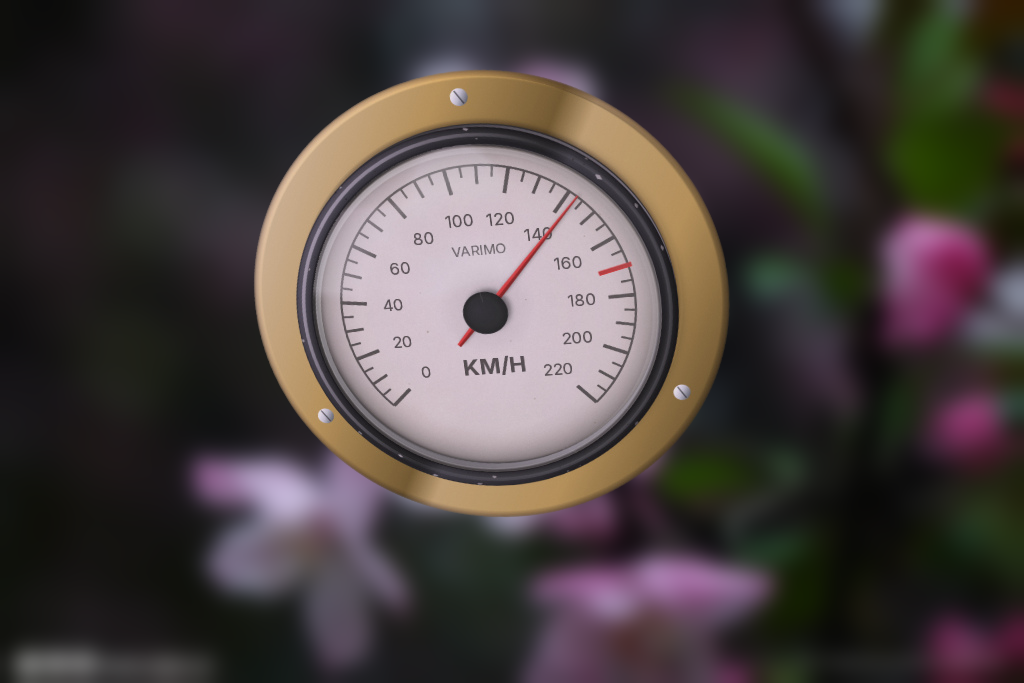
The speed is 142.5 km/h
